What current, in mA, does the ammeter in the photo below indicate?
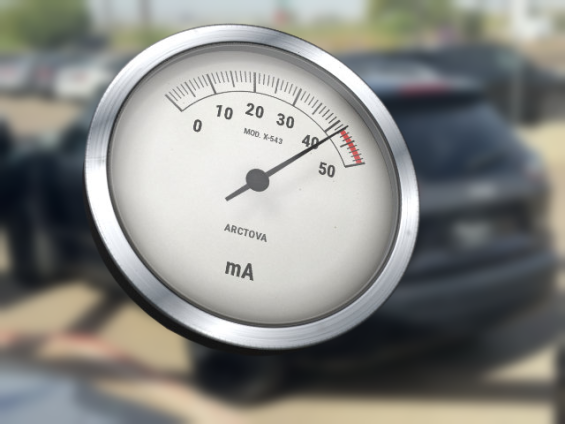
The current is 42 mA
